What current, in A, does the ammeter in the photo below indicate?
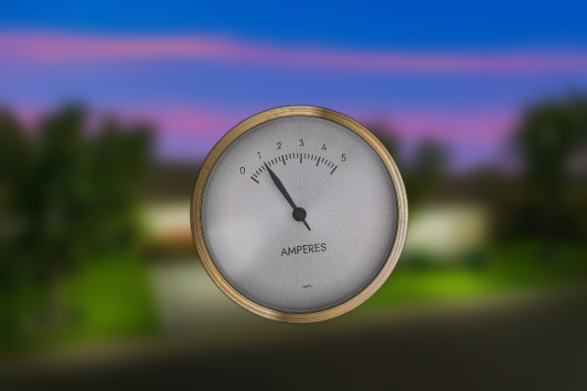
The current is 1 A
